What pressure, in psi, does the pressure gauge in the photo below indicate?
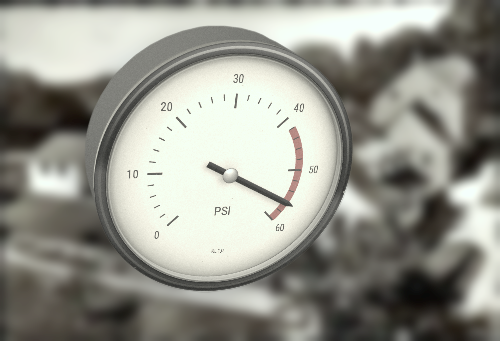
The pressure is 56 psi
